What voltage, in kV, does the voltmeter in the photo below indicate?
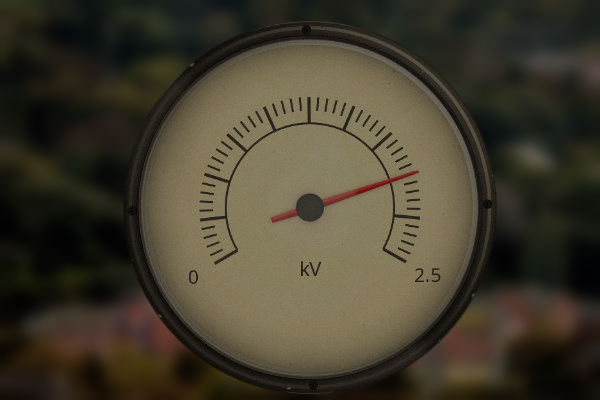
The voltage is 2 kV
